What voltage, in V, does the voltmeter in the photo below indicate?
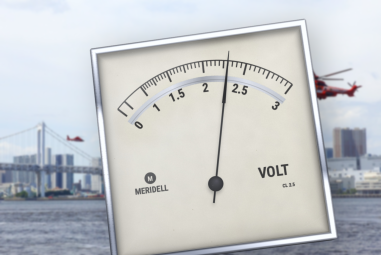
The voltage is 2.3 V
